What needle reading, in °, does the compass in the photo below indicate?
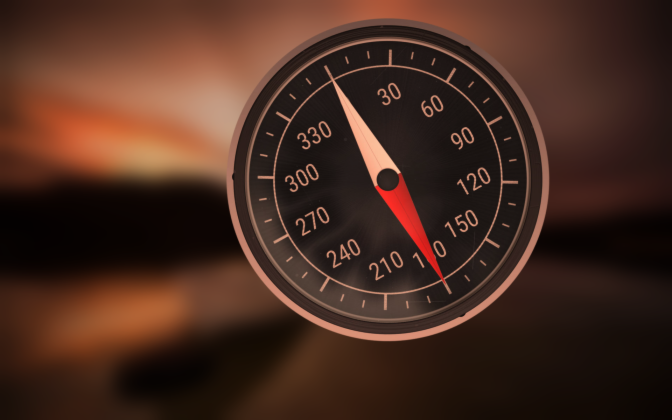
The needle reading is 180 °
